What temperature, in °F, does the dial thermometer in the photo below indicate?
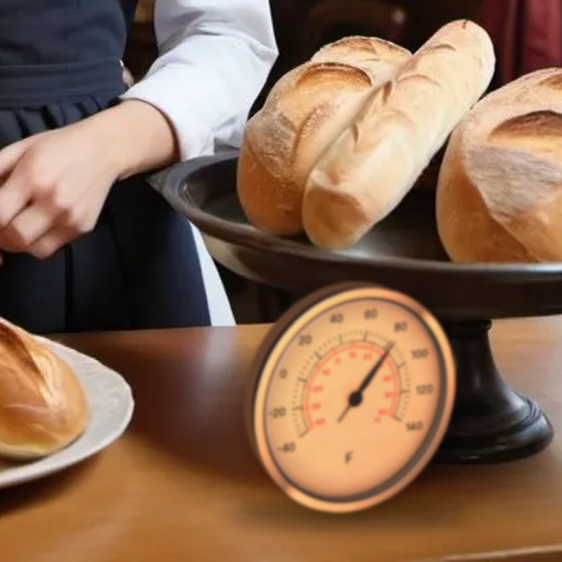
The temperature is 80 °F
